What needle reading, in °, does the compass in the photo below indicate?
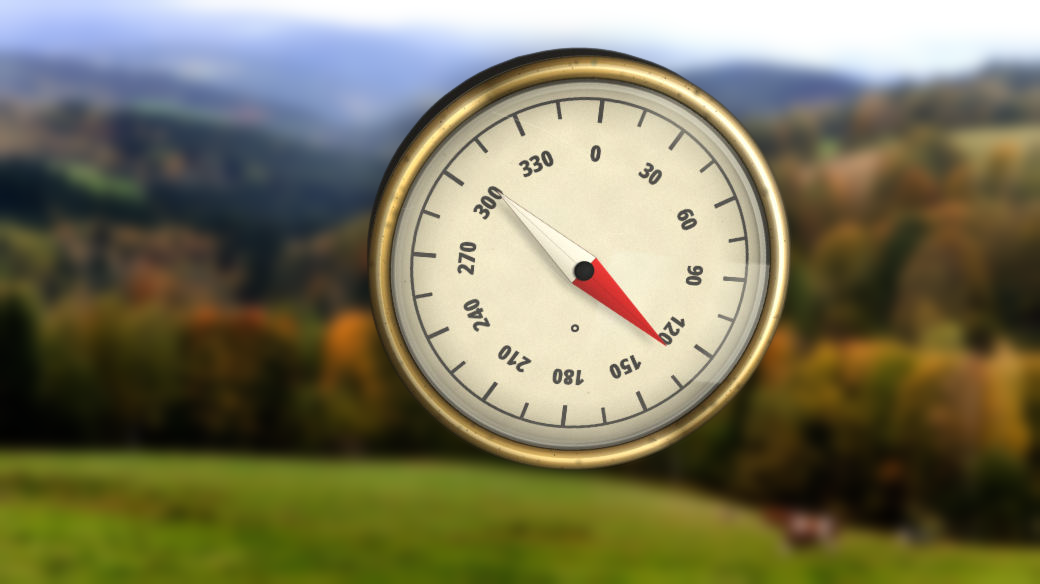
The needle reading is 127.5 °
